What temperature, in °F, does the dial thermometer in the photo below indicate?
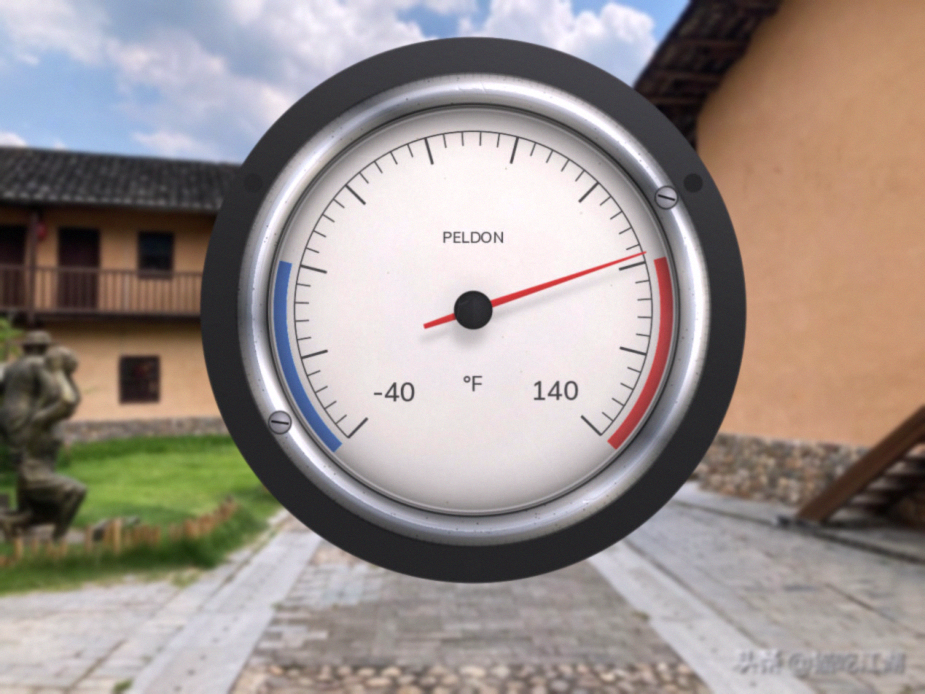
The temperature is 98 °F
